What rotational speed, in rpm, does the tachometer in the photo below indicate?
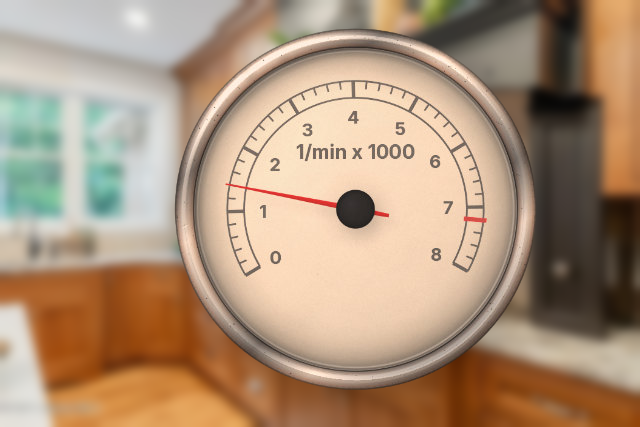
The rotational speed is 1400 rpm
